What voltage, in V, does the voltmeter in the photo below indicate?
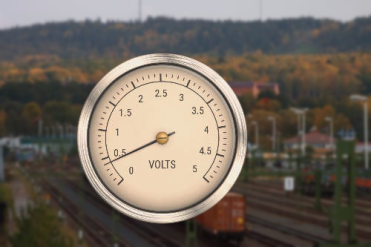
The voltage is 0.4 V
